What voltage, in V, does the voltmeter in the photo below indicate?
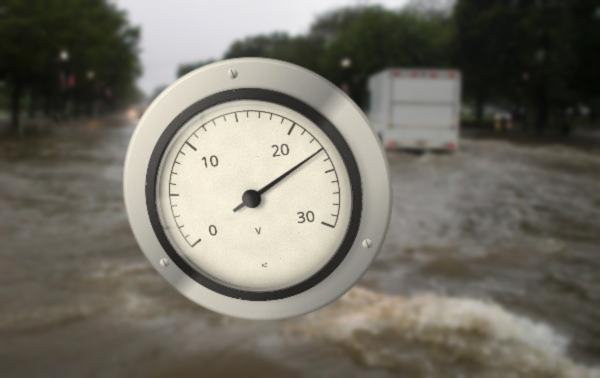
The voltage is 23 V
